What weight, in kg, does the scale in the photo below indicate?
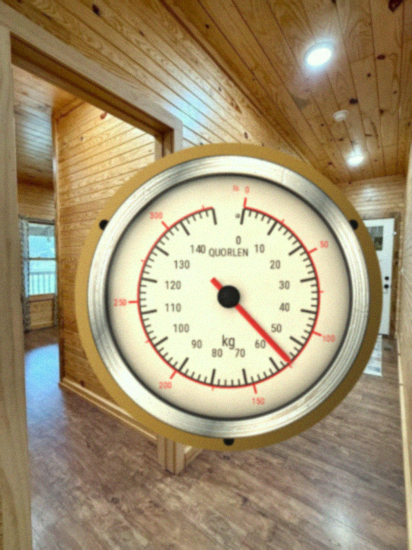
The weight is 56 kg
